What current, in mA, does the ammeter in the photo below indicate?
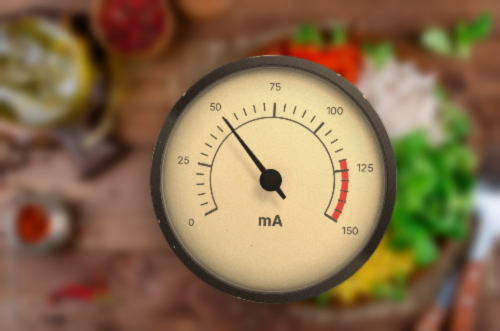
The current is 50 mA
